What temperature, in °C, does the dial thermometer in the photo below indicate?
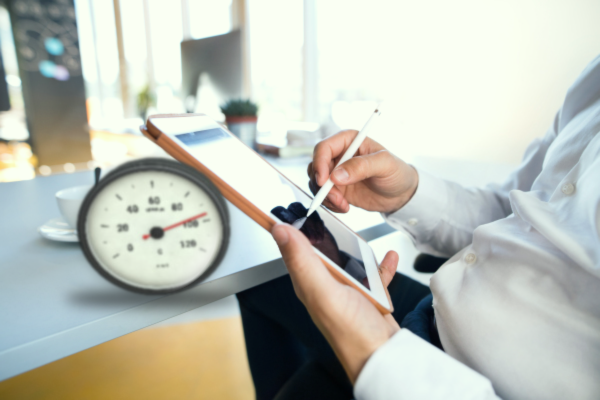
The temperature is 95 °C
